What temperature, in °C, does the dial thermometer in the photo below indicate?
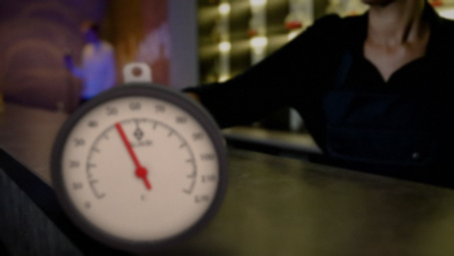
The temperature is 50 °C
